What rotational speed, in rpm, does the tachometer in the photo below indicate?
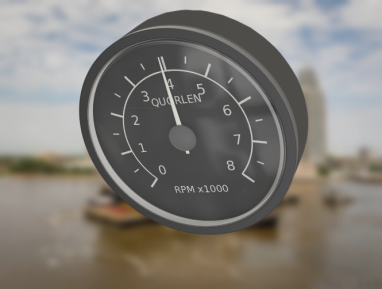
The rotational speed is 4000 rpm
